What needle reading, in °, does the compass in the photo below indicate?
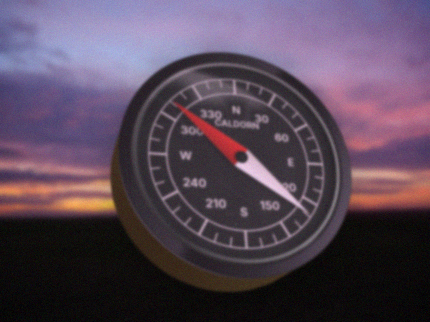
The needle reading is 310 °
